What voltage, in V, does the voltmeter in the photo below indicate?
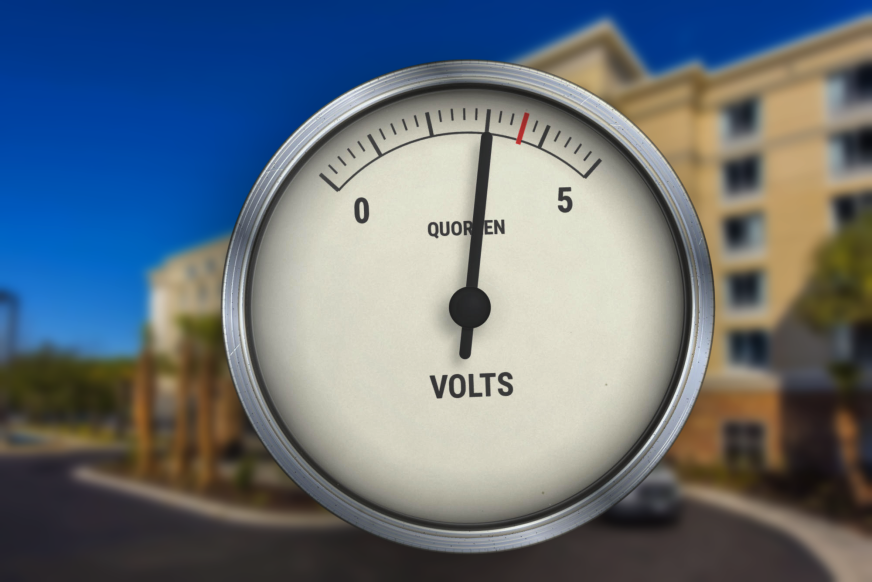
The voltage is 3 V
